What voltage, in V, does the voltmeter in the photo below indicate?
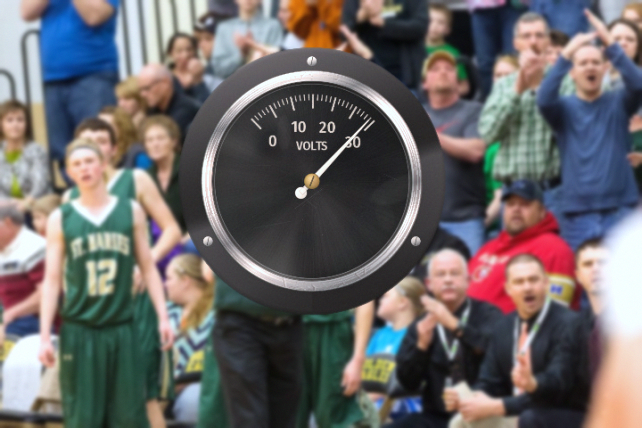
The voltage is 29 V
